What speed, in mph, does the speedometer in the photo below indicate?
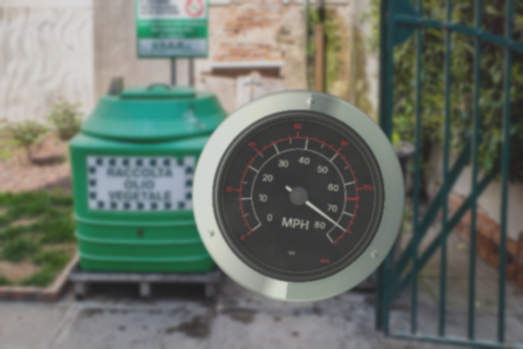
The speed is 75 mph
